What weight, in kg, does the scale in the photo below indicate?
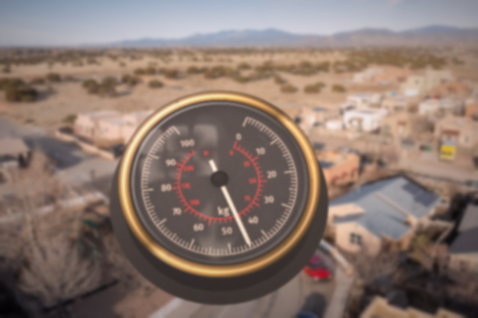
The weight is 45 kg
